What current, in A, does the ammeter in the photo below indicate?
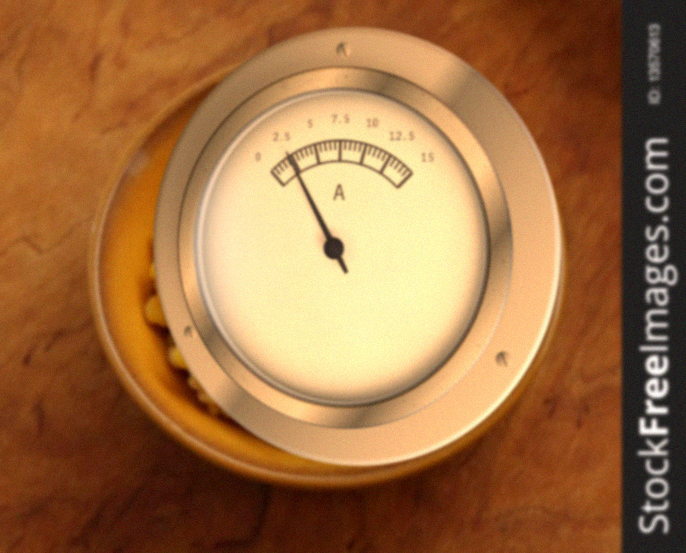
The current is 2.5 A
